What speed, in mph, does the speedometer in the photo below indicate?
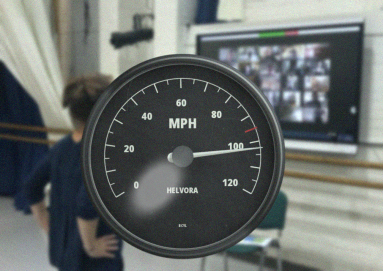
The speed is 102.5 mph
